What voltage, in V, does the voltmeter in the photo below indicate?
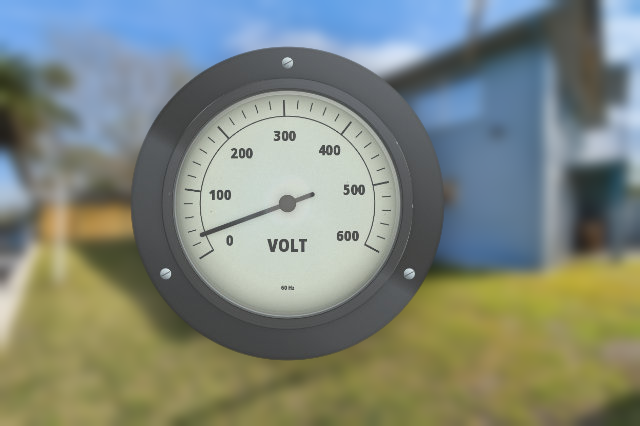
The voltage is 30 V
